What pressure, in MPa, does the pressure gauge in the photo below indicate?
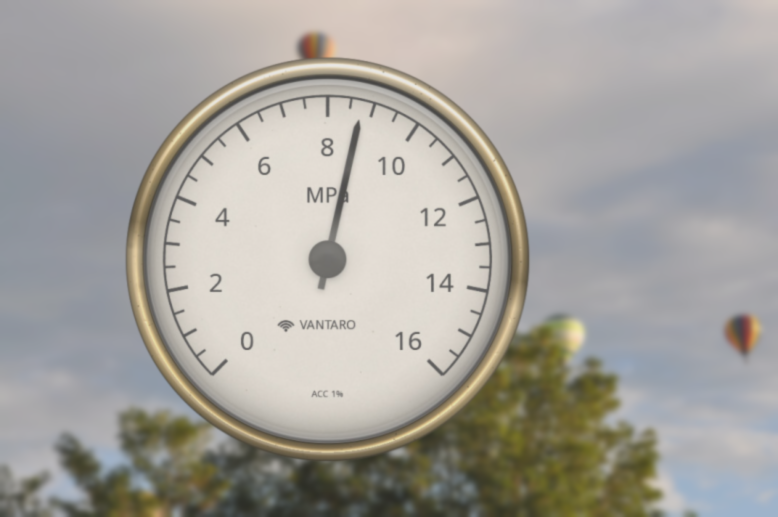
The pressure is 8.75 MPa
